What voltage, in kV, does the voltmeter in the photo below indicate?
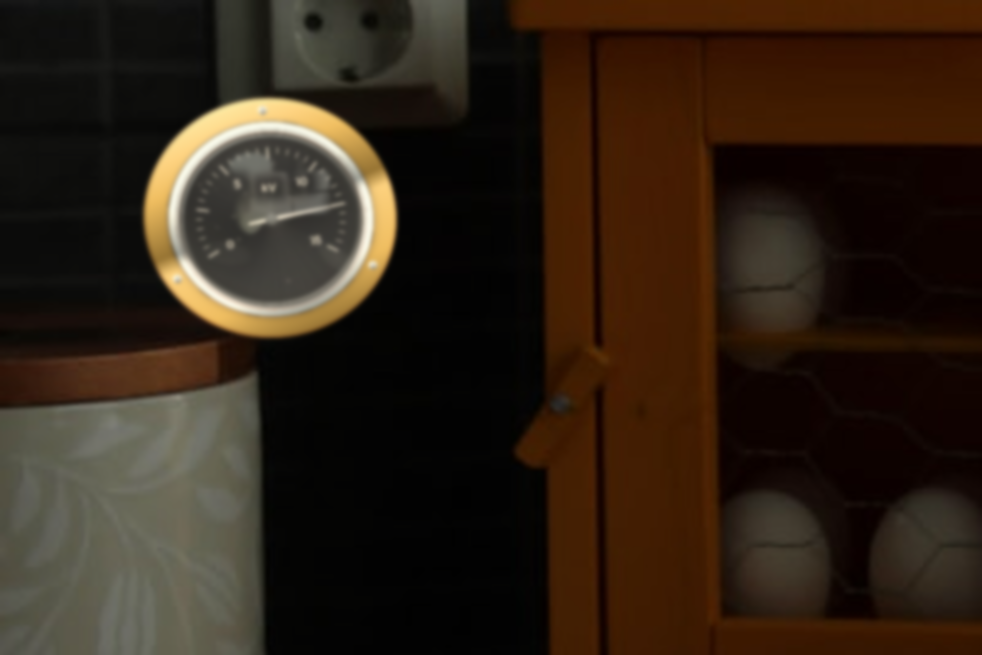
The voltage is 12.5 kV
